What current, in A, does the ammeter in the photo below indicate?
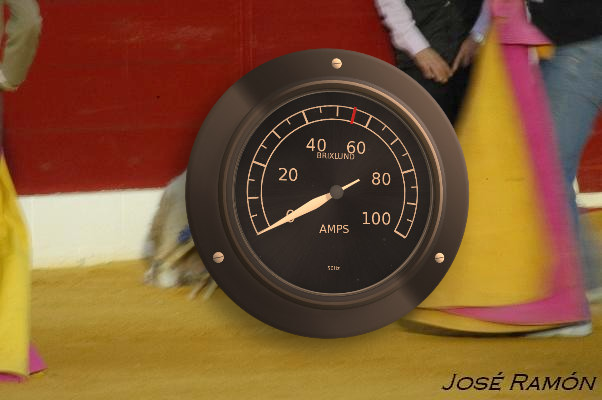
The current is 0 A
